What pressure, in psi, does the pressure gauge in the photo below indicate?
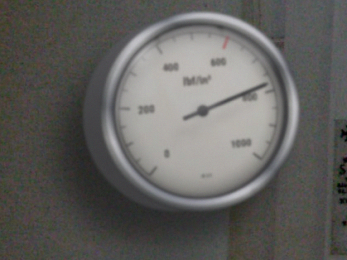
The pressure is 775 psi
